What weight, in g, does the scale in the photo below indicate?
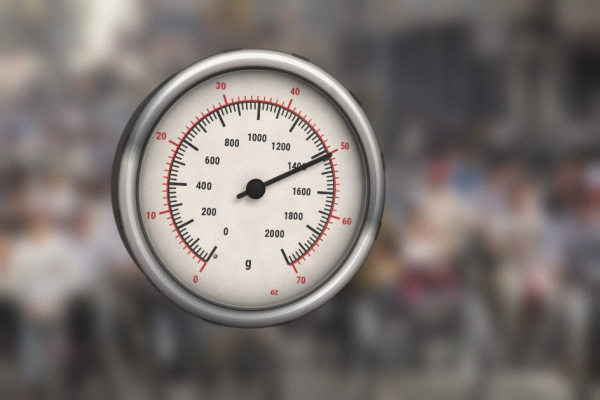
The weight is 1420 g
